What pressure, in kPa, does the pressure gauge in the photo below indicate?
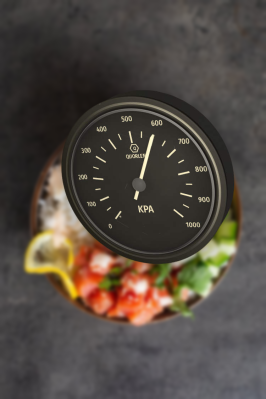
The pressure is 600 kPa
